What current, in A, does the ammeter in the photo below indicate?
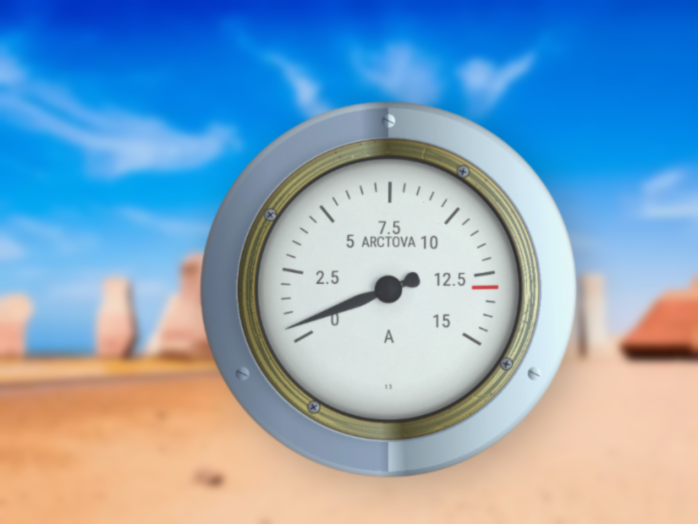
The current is 0.5 A
